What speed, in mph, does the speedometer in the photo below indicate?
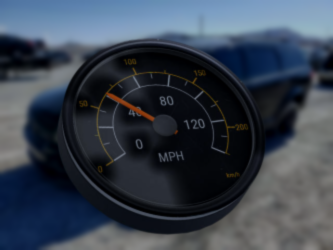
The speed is 40 mph
